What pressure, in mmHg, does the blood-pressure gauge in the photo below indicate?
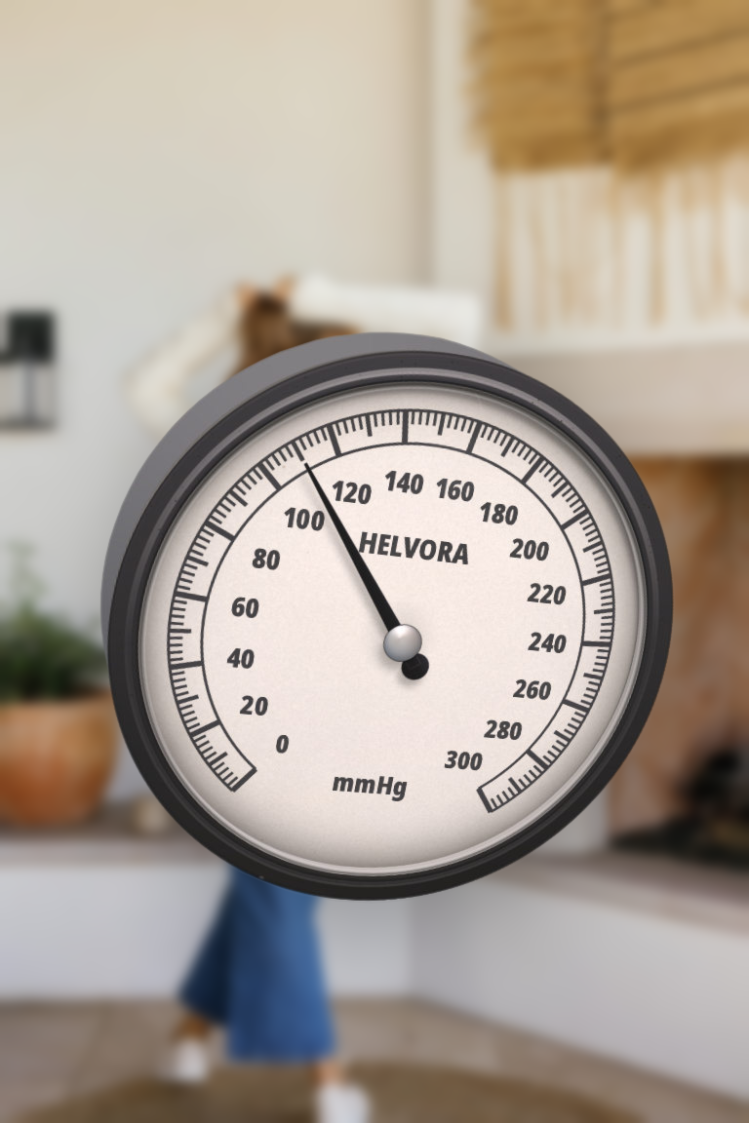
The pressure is 110 mmHg
